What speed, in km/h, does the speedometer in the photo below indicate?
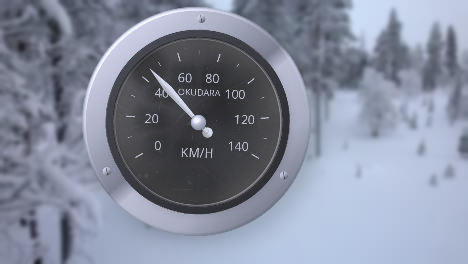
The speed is 45 km/h
